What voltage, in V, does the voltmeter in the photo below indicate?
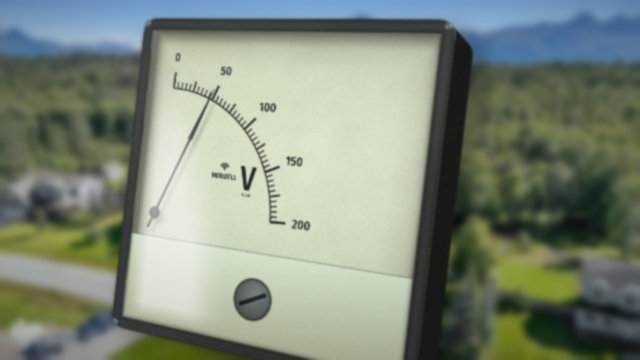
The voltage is 50 V
